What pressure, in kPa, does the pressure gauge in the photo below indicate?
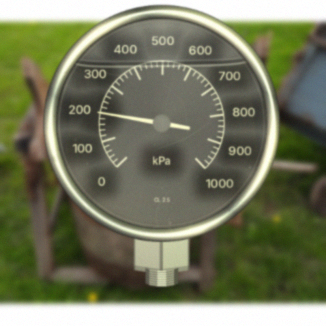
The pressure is 200 kPa
